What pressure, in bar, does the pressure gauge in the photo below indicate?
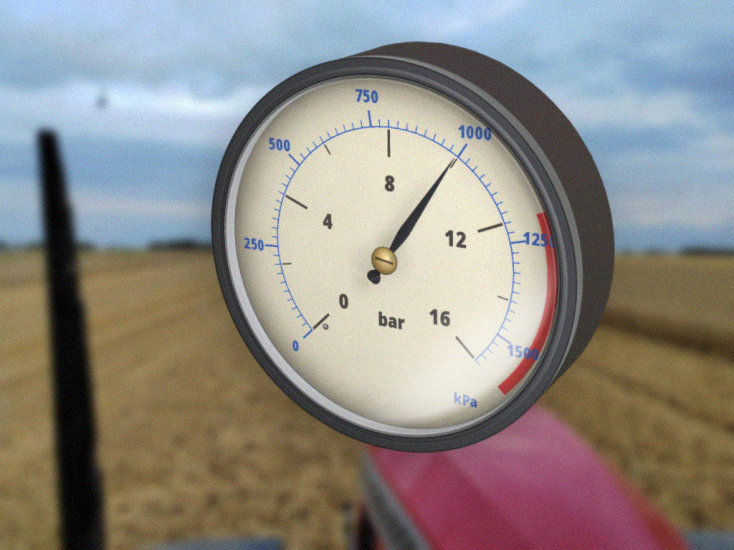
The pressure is 10 bar
